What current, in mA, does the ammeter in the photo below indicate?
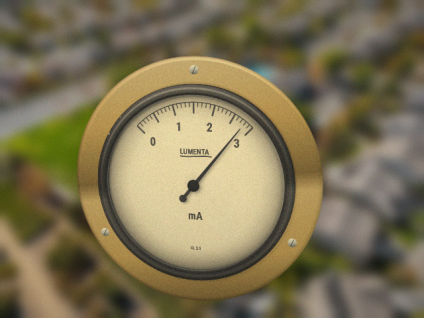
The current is 2.8 mA
